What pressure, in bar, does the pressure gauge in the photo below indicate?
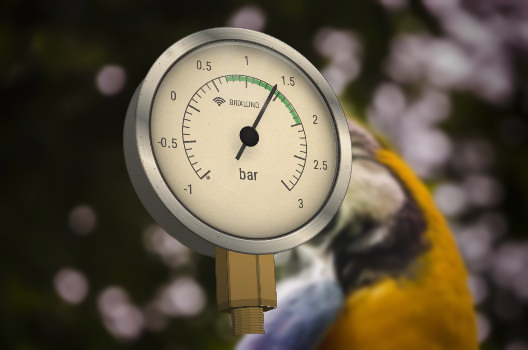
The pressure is 1.4 bar
